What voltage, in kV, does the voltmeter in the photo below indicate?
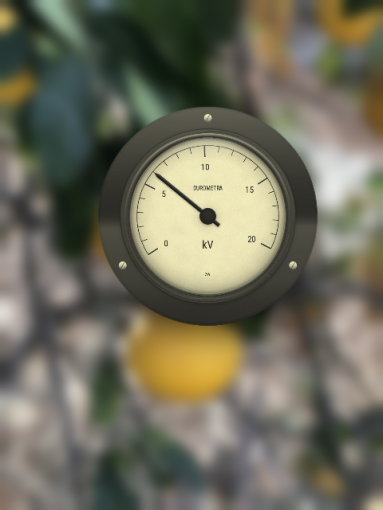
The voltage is 6 kV
